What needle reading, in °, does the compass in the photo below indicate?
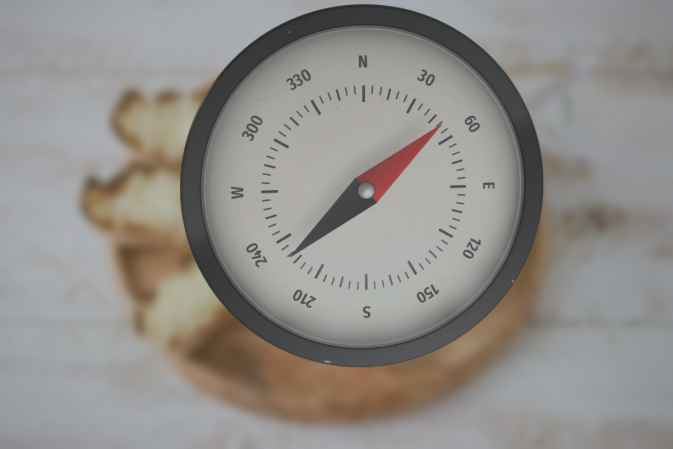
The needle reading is 50 °
